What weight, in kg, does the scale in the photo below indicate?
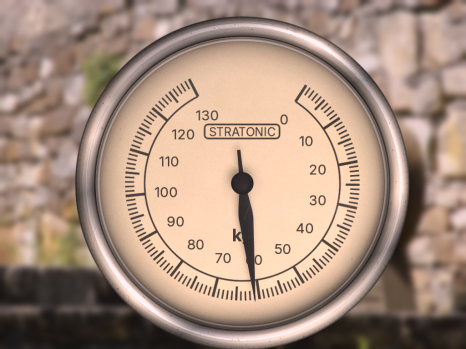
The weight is 61 kg
